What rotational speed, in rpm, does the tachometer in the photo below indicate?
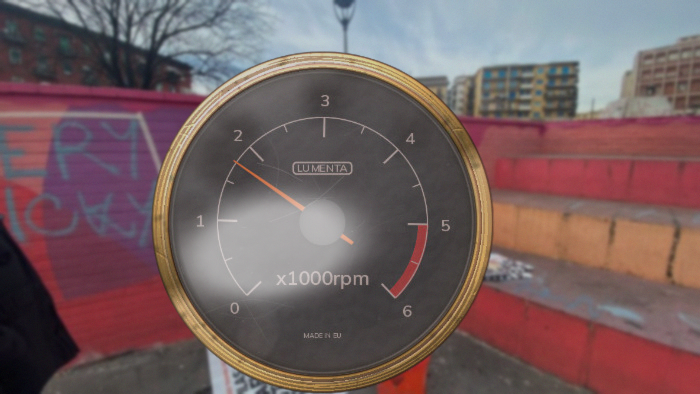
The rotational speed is 1750 rpm
